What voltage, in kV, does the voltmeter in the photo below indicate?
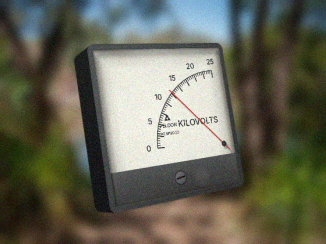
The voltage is 12.5 kV
